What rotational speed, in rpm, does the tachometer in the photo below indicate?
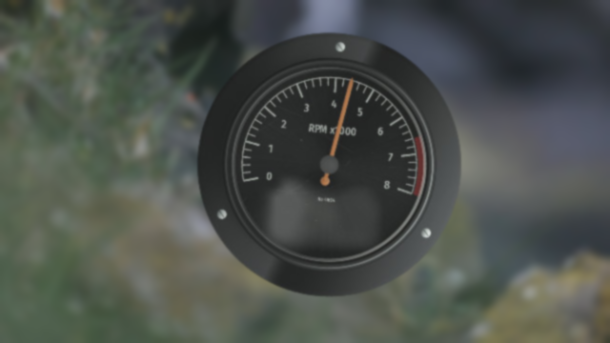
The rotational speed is 4400 rpm
